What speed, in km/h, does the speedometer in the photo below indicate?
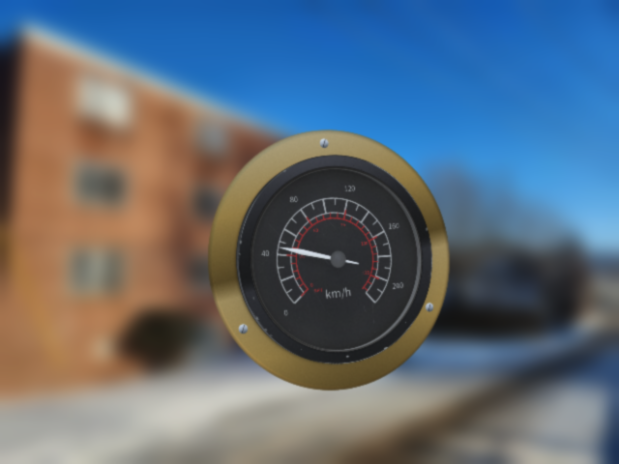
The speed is 45 km/h
